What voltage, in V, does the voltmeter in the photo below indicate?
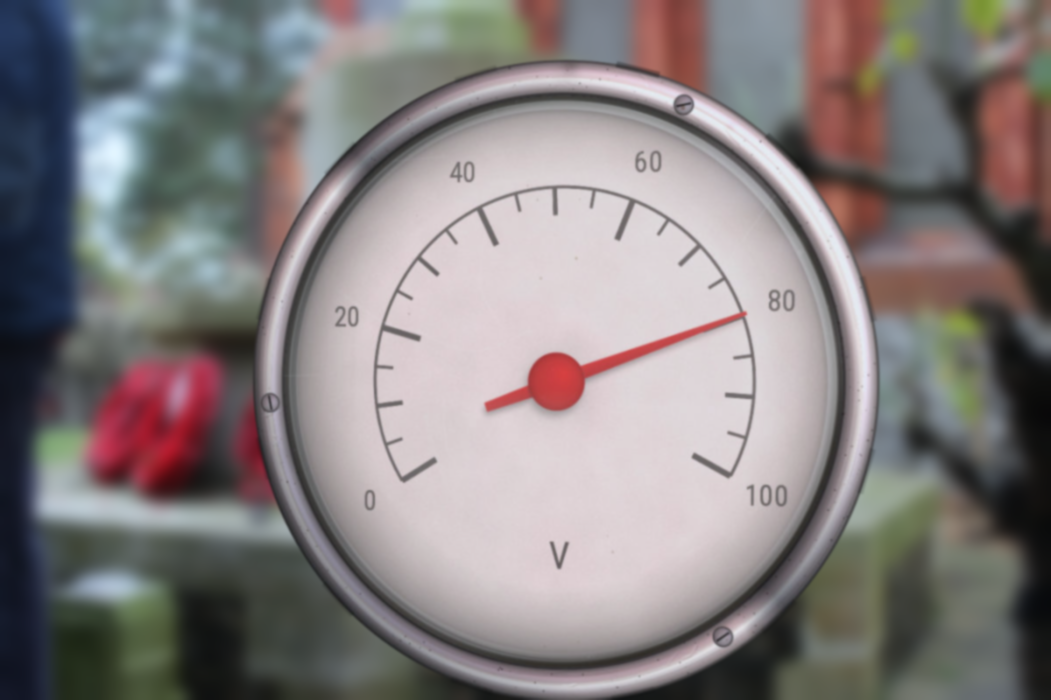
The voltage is 80 V
